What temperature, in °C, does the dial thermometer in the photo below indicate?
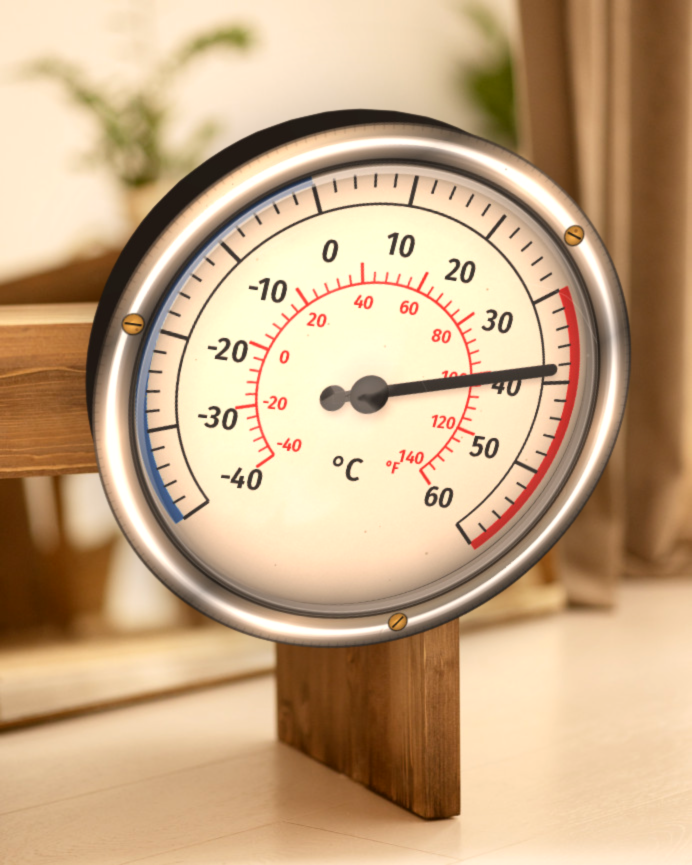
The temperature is 38 °C
